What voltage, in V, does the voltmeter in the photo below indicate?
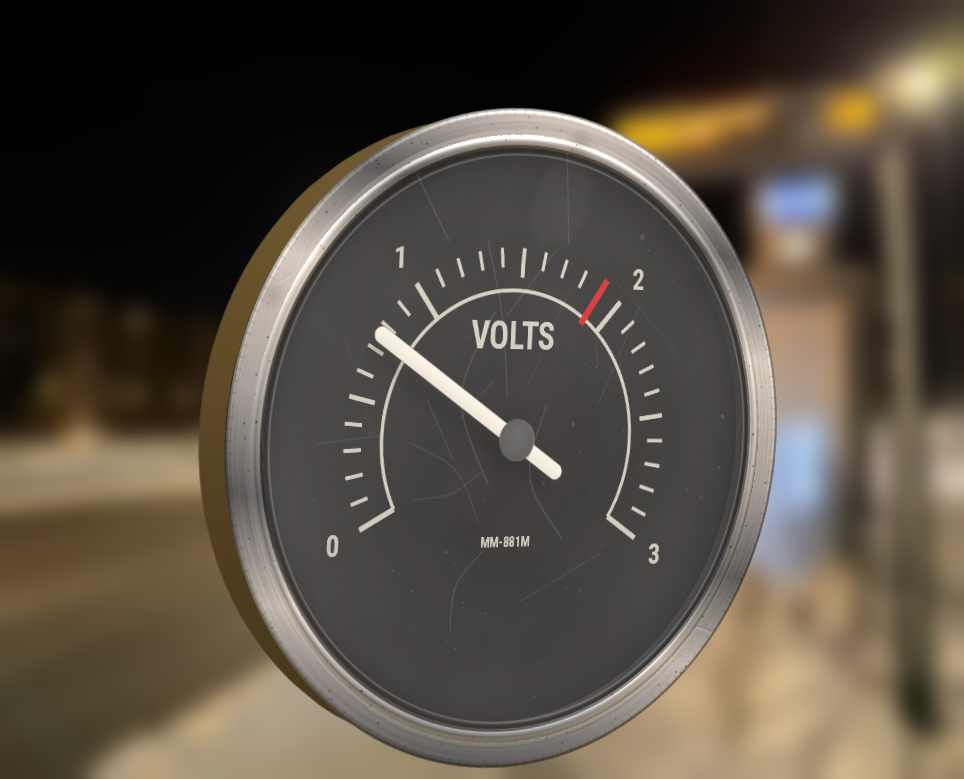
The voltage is 0.75 V
